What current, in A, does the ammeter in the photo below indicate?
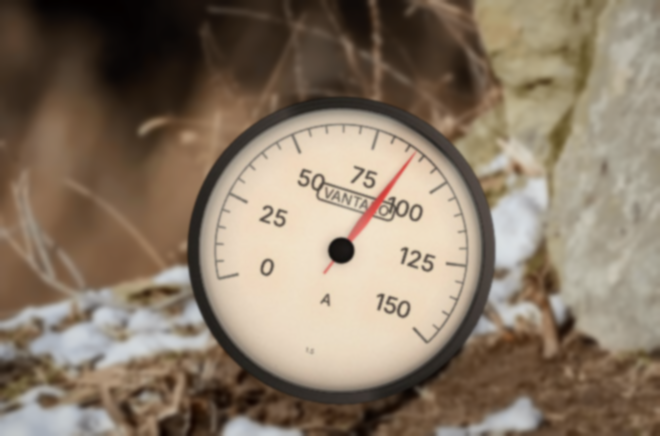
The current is 87.5 A
